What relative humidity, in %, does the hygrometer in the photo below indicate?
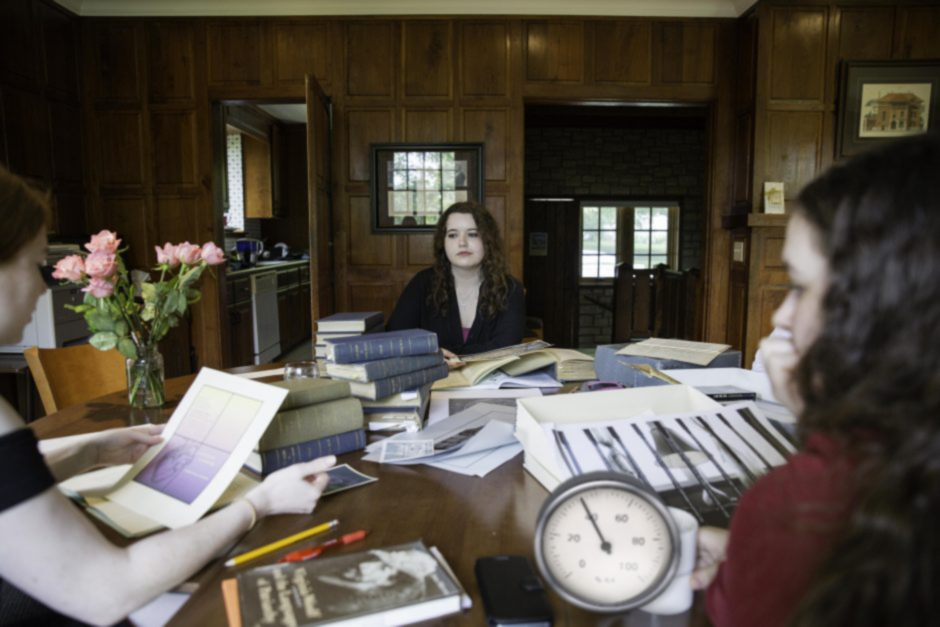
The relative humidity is 40 %
